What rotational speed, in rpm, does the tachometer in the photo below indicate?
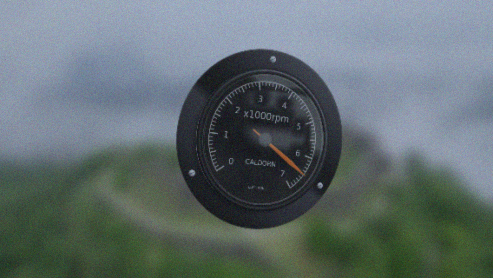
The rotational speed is 6500 rpm
